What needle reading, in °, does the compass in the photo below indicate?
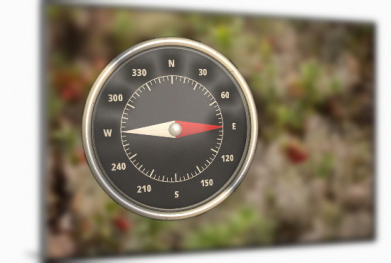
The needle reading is 90 °
